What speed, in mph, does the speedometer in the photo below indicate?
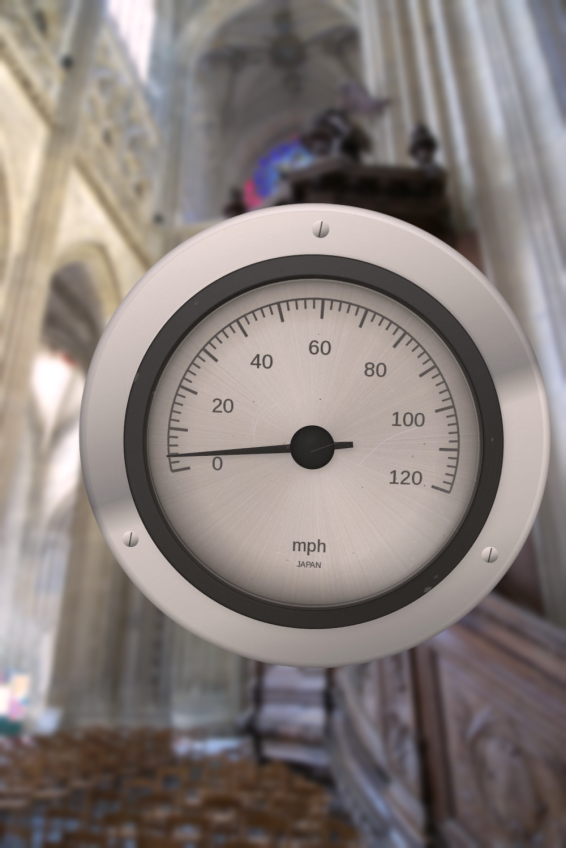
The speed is 4 mph
